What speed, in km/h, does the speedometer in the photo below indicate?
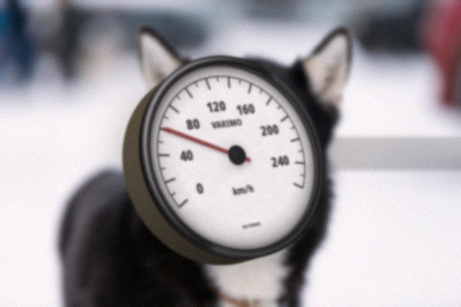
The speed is 60 km/h
